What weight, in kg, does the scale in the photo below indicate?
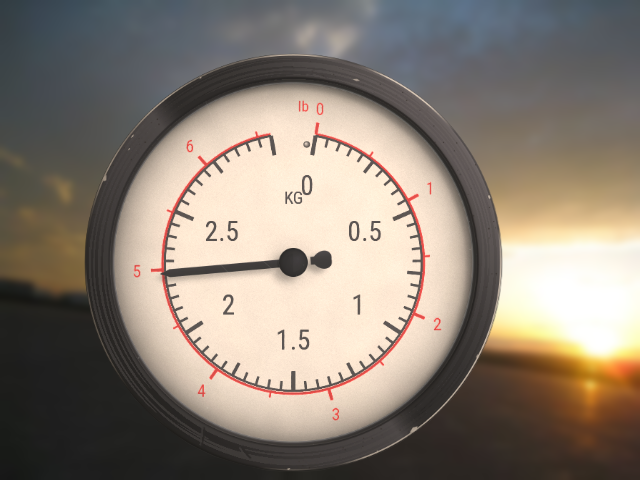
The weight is 2.25 kg
